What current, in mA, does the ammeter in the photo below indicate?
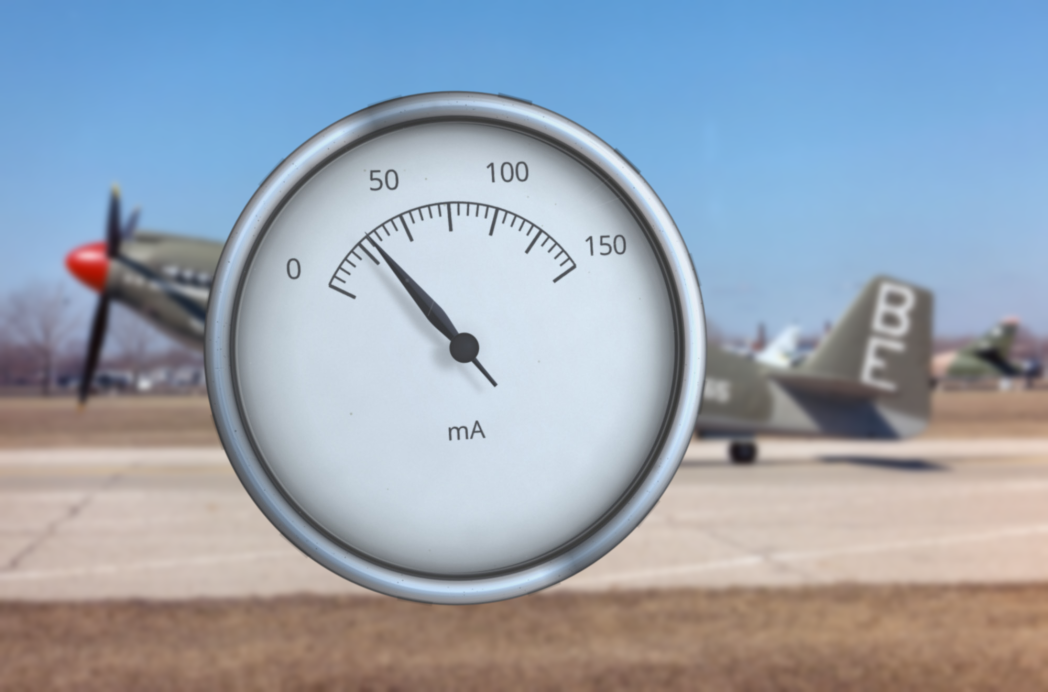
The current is 30 mA
